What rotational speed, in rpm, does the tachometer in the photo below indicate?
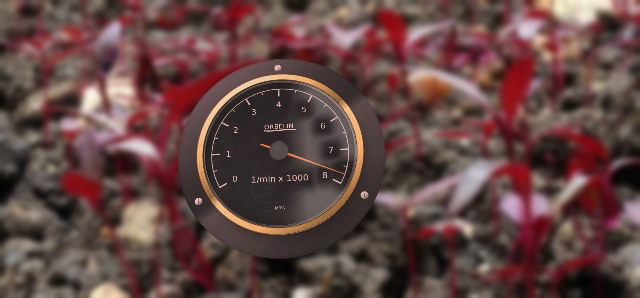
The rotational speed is 7750 rpm
